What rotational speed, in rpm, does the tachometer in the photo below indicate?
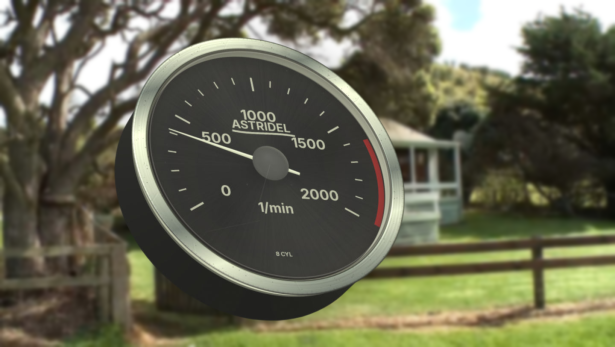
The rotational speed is 400 rpm
